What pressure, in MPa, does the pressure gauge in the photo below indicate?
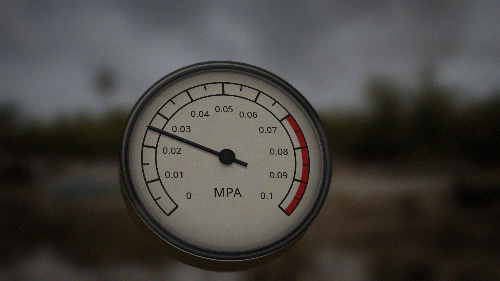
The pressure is 0.025 MPa
